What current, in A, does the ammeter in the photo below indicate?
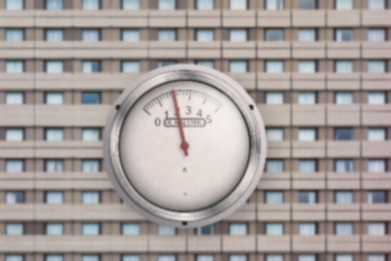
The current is 2 A
